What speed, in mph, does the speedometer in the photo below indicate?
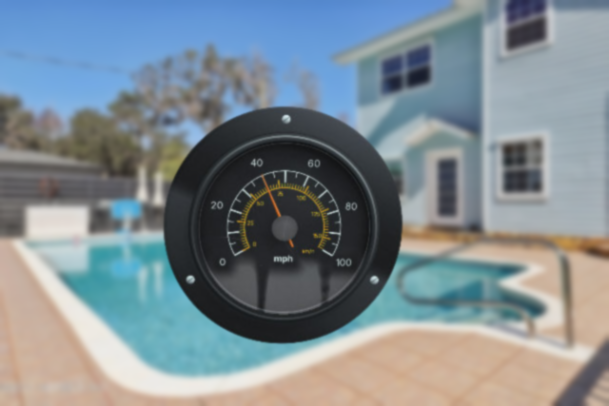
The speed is 40 mph
